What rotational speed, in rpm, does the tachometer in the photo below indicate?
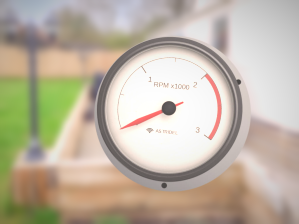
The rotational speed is 0 rpm
